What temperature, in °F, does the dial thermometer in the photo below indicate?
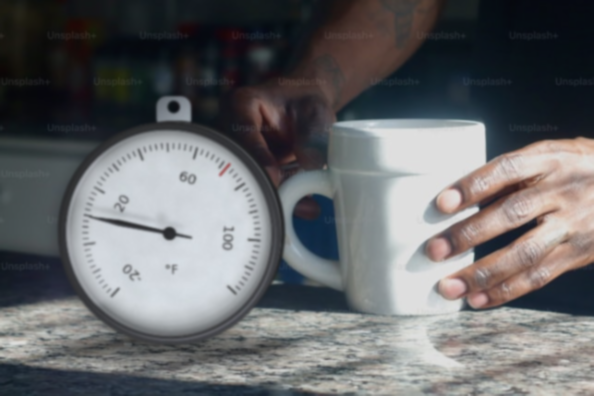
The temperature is 10 °F
